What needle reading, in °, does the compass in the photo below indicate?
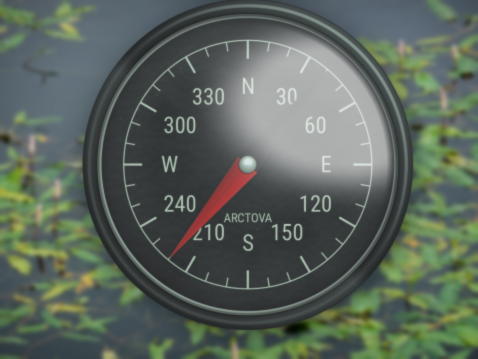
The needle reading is 220 °
